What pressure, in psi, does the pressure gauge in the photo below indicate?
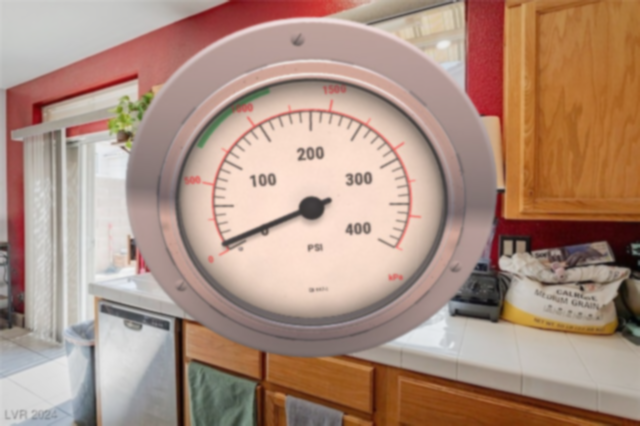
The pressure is 10 psi
